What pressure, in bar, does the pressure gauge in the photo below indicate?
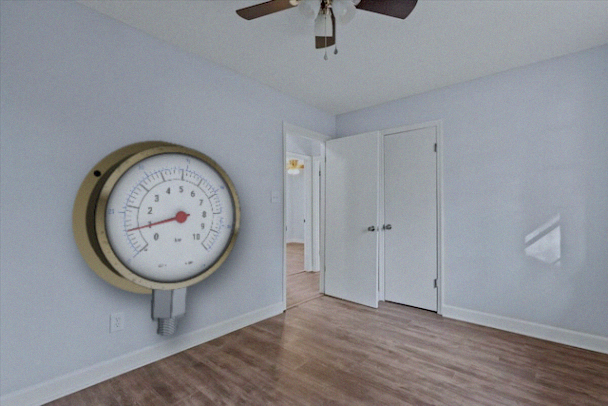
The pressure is 1 bar
